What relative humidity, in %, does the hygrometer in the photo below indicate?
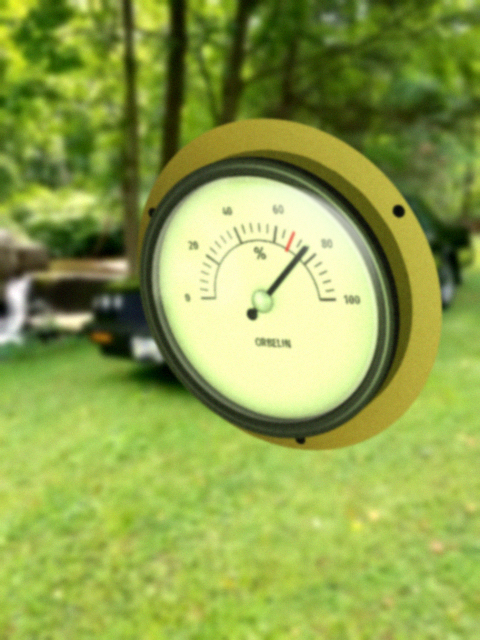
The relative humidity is 76 %
